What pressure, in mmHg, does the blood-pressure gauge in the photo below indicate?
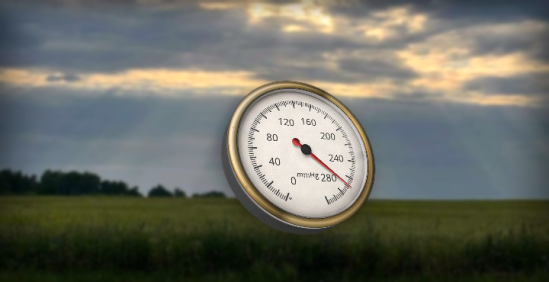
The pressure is 270 mmHg
